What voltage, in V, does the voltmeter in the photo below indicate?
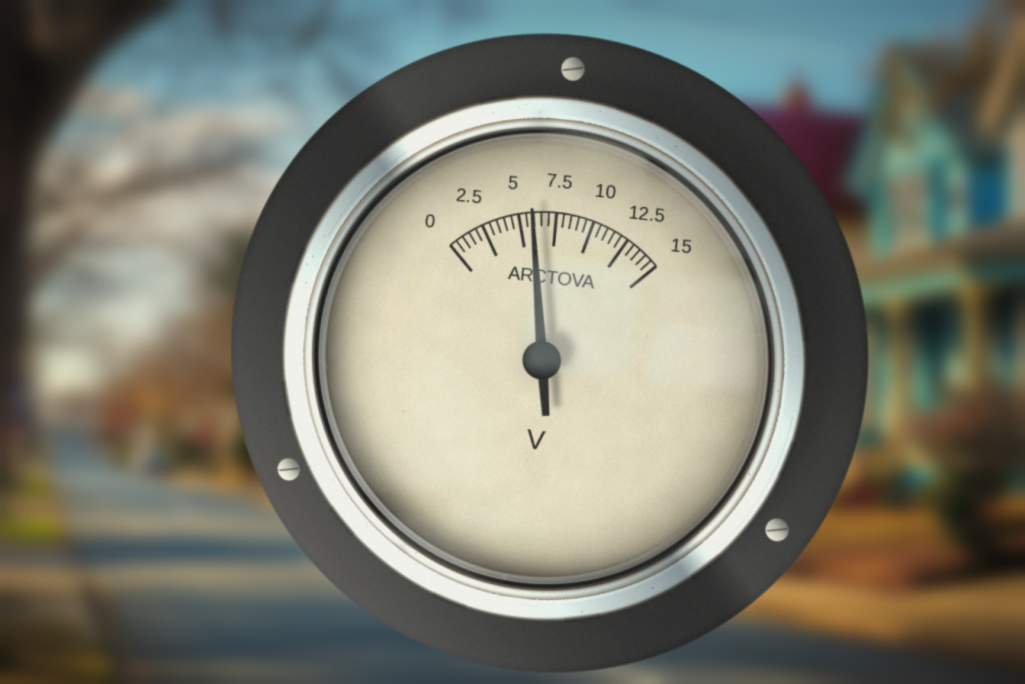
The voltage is 6 V
